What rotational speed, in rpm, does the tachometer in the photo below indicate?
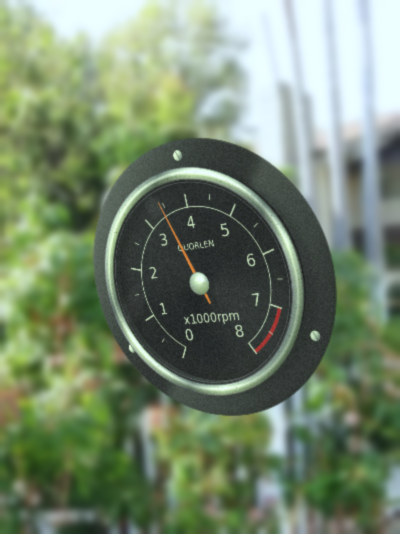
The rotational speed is 3500 rpm
